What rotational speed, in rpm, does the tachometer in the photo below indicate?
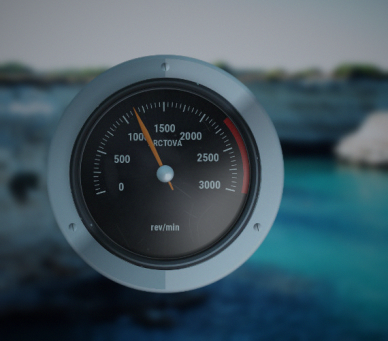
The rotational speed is 1150 rpm
